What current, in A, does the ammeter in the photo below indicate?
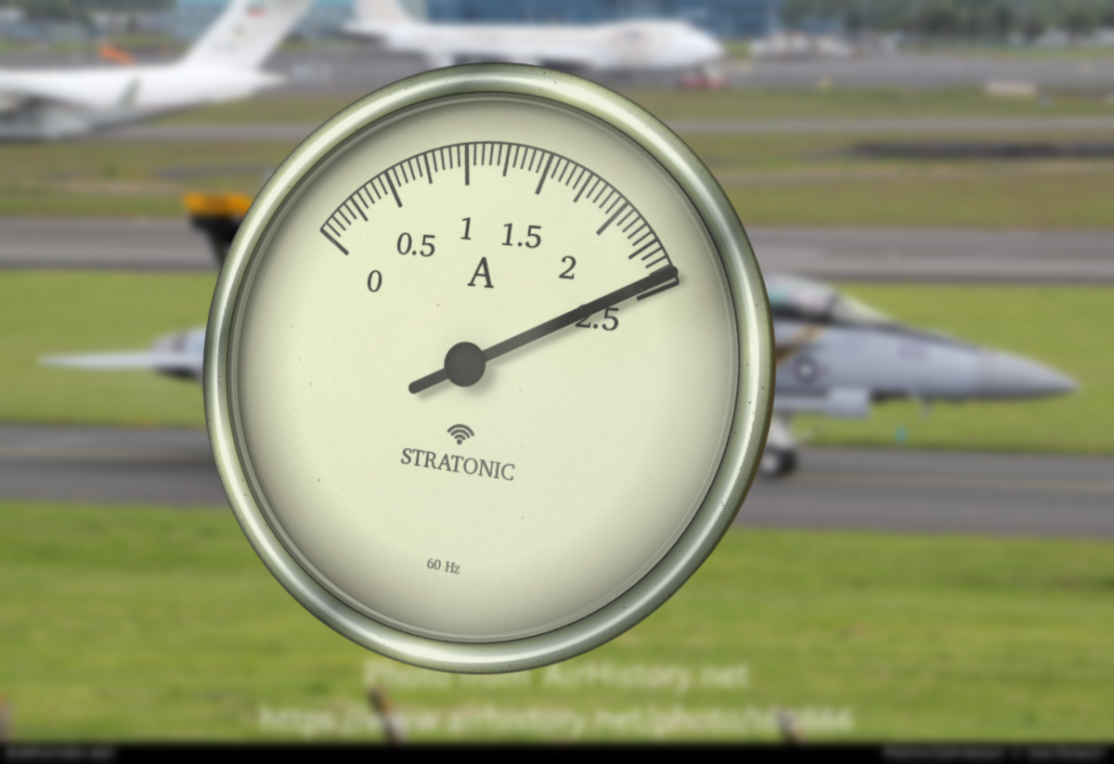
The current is 2.45 A
